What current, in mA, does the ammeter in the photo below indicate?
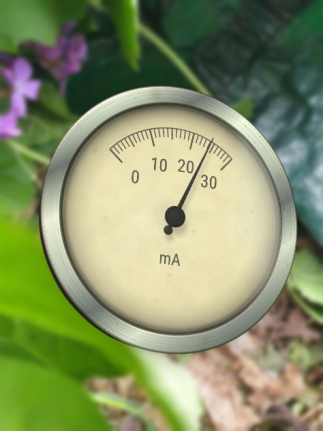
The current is 24 mA
